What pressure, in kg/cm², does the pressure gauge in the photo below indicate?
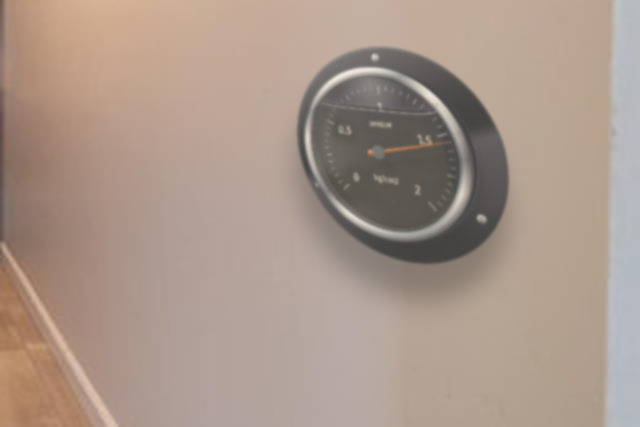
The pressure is 1.55 kg/cm²
